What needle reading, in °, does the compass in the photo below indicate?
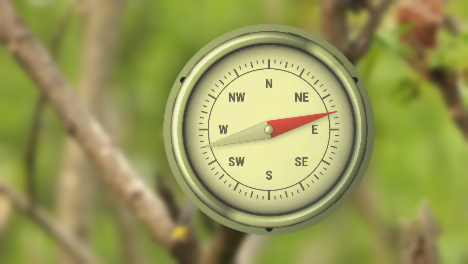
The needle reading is 75 °
